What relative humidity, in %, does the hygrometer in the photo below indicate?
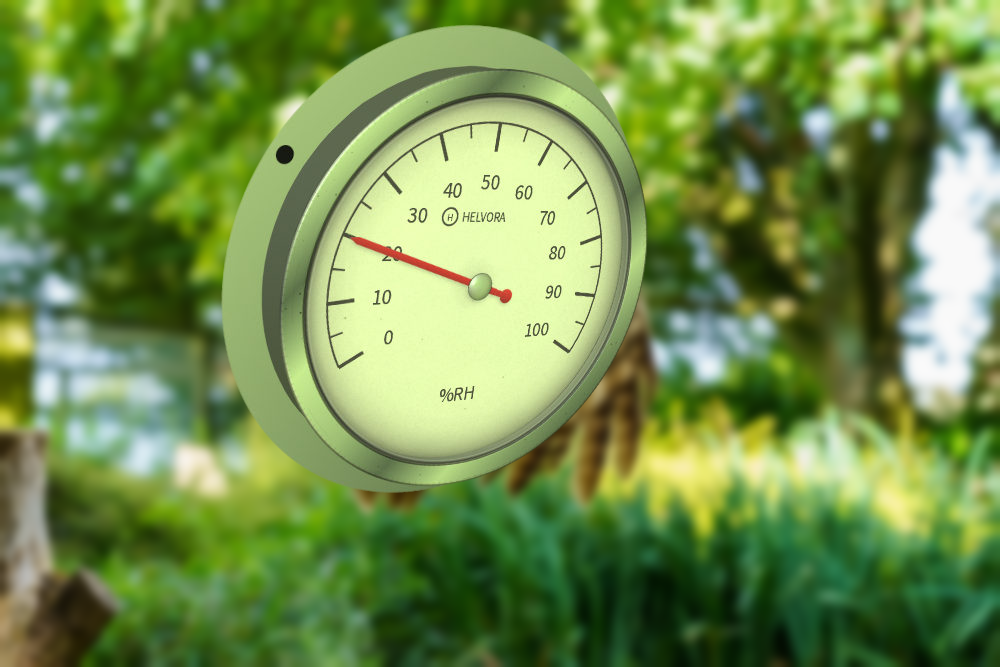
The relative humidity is 20 %
